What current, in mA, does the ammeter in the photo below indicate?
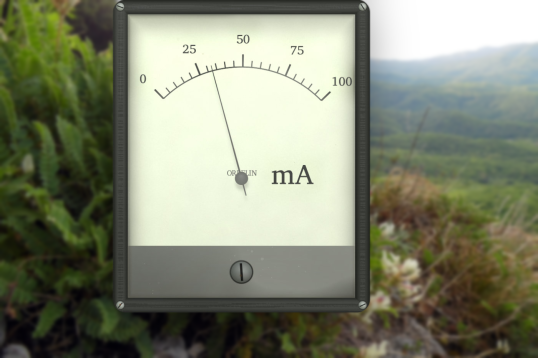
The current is 32.5 mA
